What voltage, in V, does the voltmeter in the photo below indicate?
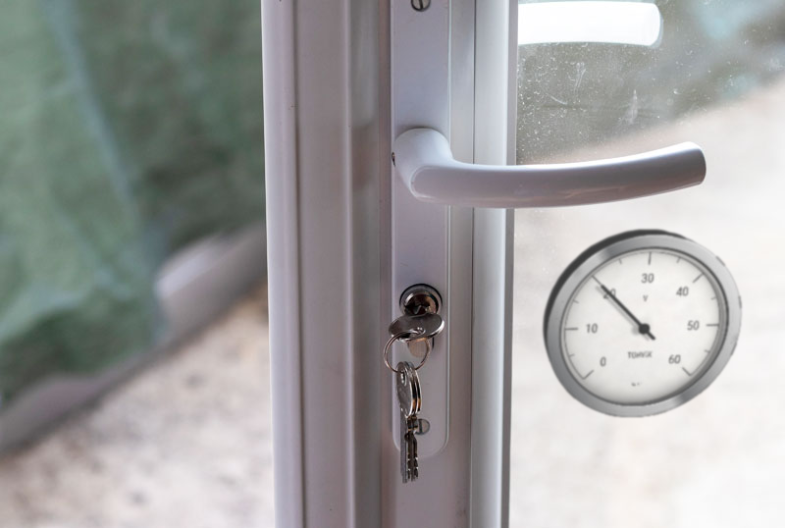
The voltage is 20 V
